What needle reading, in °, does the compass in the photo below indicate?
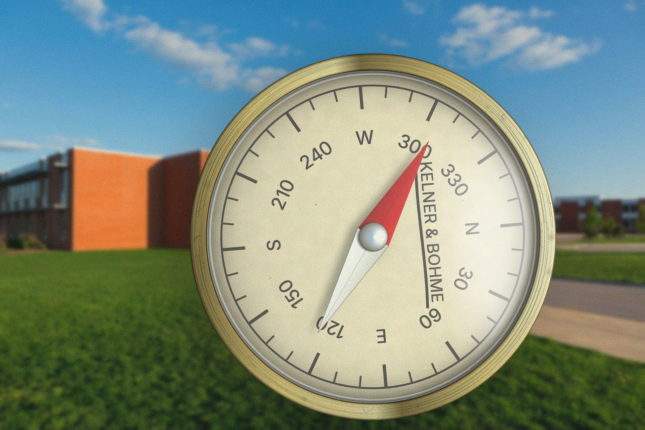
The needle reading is 305 °
